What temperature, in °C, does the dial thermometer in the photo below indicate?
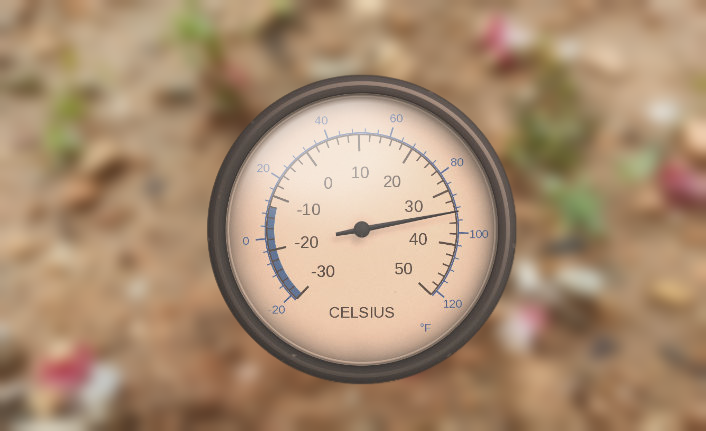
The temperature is 34 °C
